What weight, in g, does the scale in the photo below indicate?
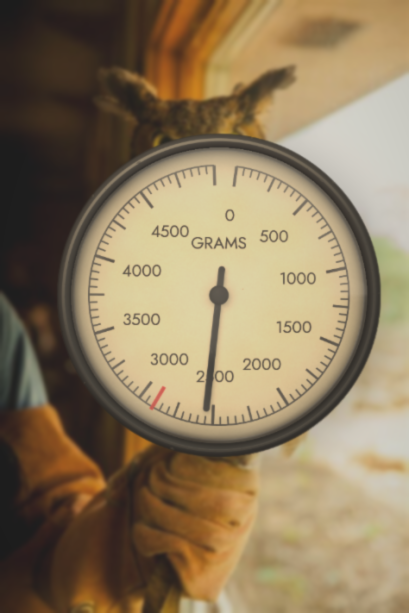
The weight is 2550 g
